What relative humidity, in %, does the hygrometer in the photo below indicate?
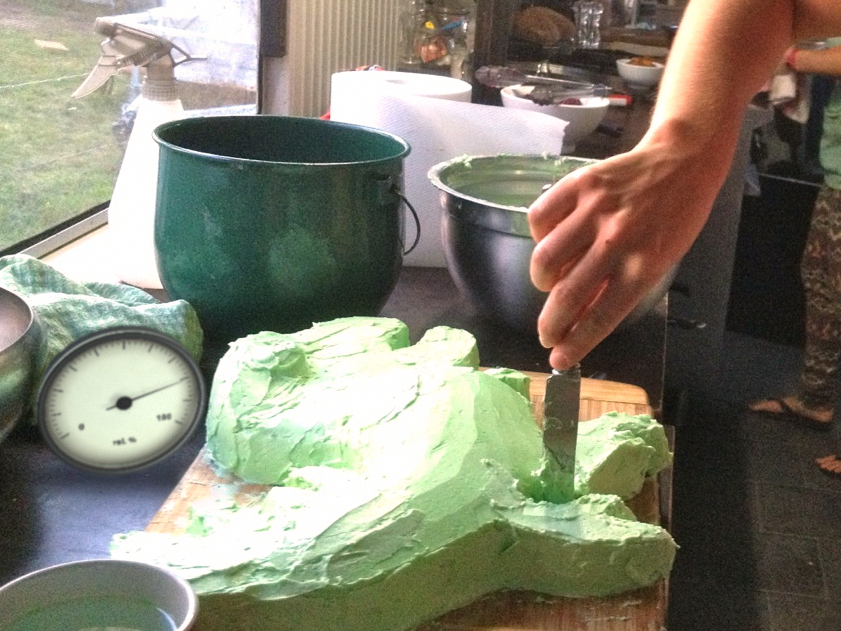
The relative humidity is 80 %
